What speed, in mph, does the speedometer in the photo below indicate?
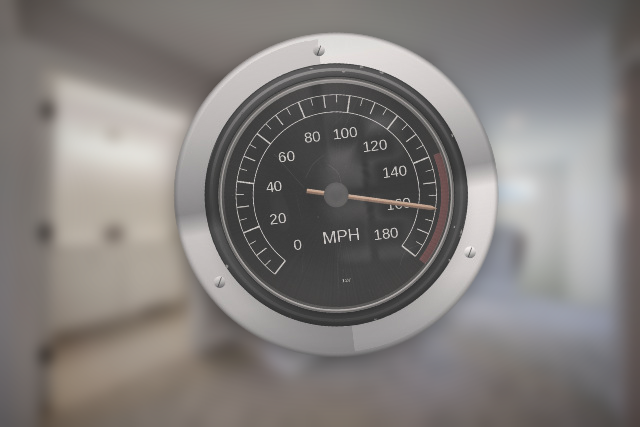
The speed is 160 mph
